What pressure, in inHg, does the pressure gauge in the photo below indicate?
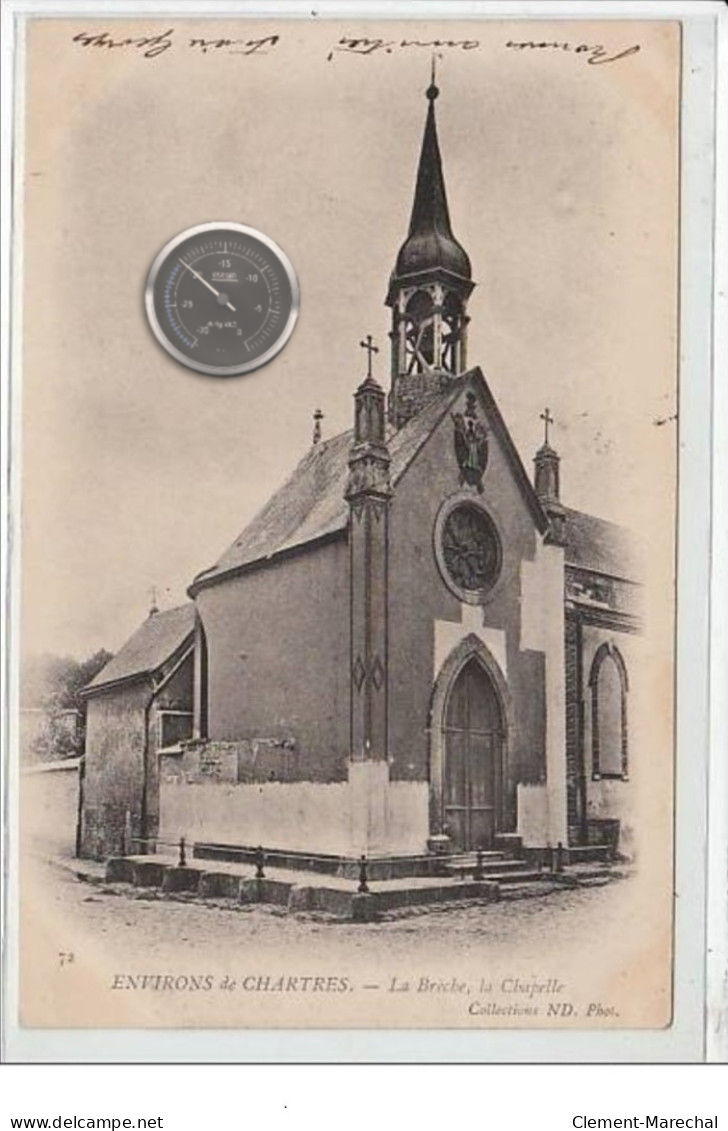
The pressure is -20 inHg
